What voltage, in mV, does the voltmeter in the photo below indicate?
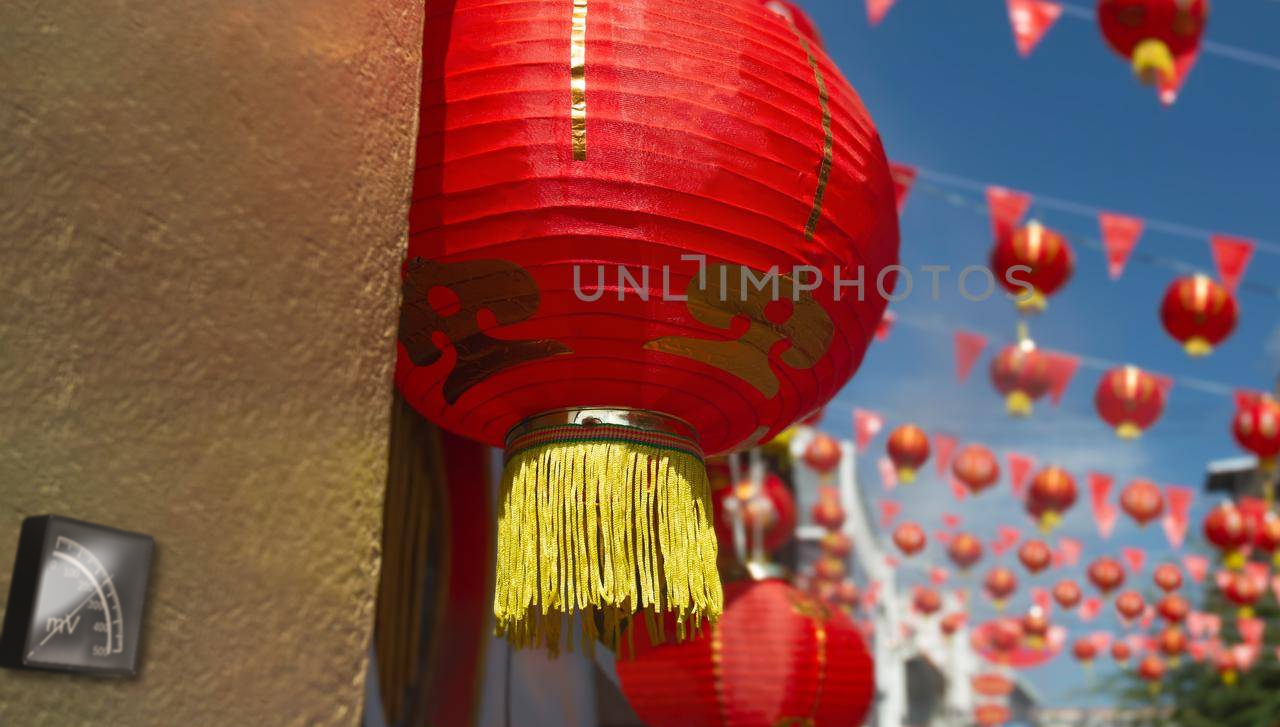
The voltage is 250 mV
